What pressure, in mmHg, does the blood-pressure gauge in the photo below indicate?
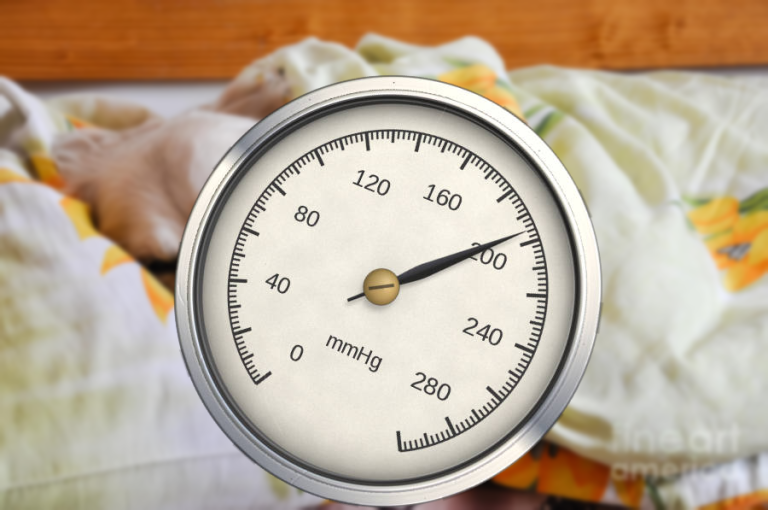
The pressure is 196 mmHg
